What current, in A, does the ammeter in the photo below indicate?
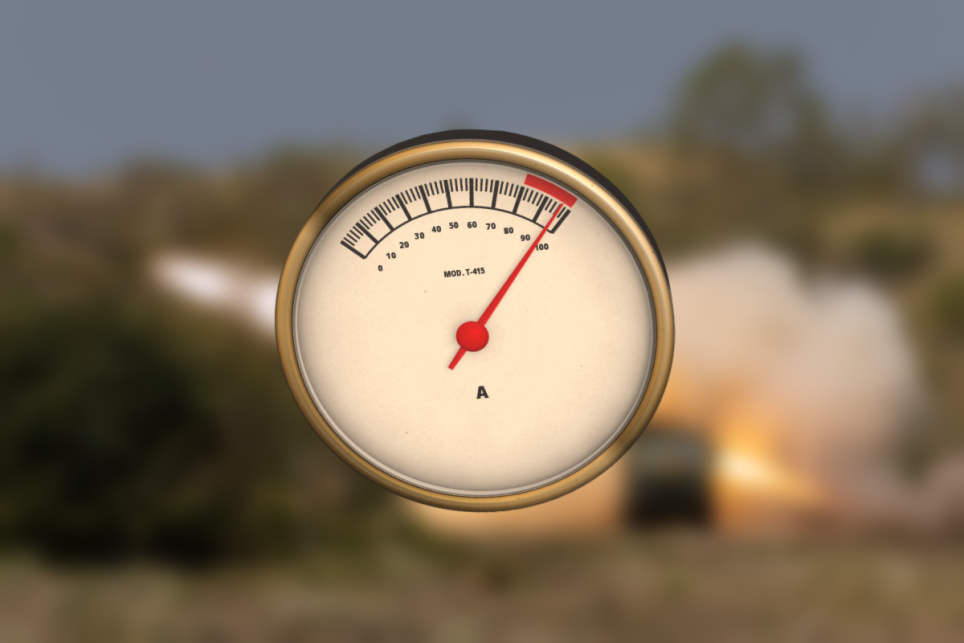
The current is 96 A
